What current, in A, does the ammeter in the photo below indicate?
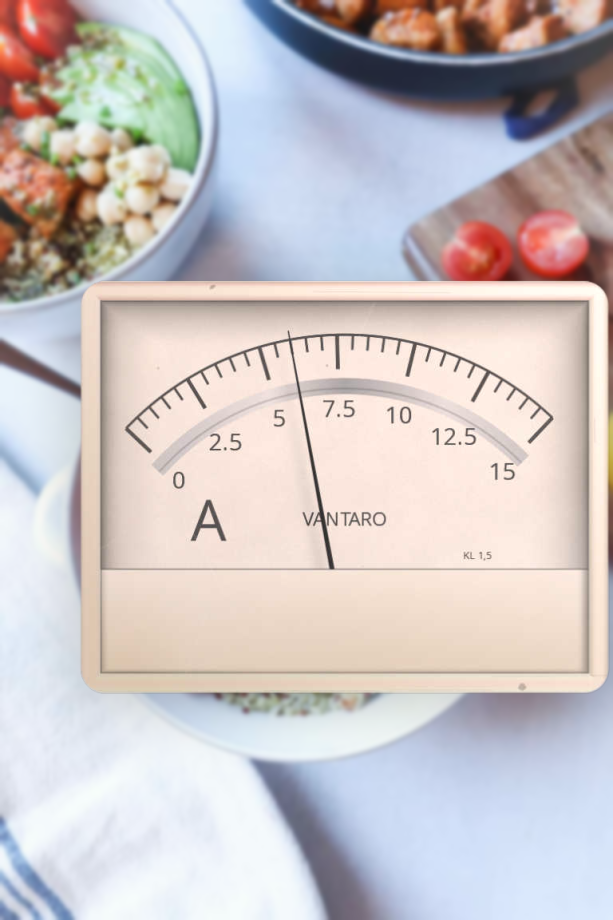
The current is 6 A
